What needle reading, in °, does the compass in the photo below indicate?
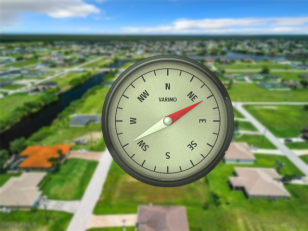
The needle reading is 60 °
